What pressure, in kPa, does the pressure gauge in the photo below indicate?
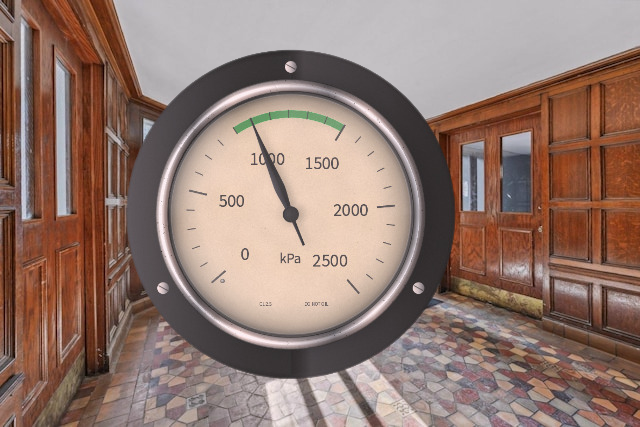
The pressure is 1000 kPa
